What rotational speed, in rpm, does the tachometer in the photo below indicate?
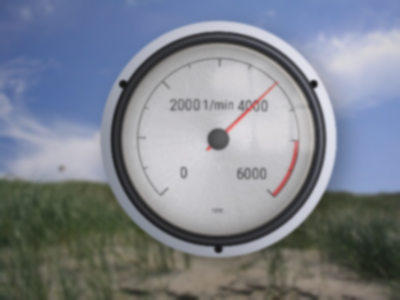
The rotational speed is 4000 rpm
